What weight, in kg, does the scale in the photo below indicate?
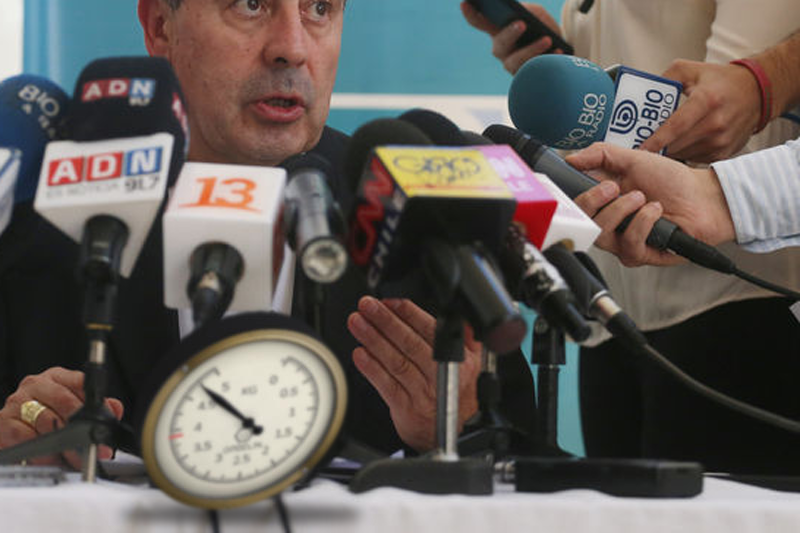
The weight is 4.75 kg
